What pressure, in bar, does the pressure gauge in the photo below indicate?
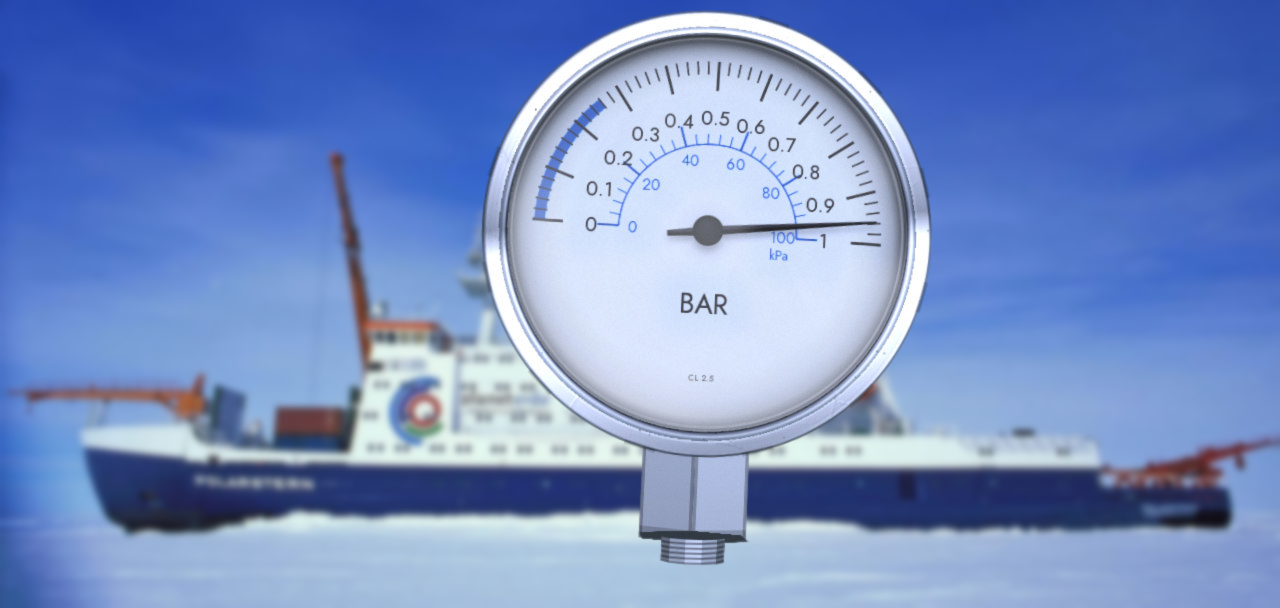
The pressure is 0.96 bar
